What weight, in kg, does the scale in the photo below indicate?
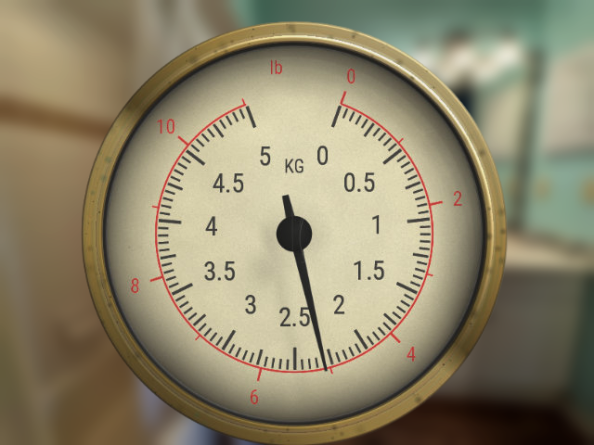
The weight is 2.3 kg
